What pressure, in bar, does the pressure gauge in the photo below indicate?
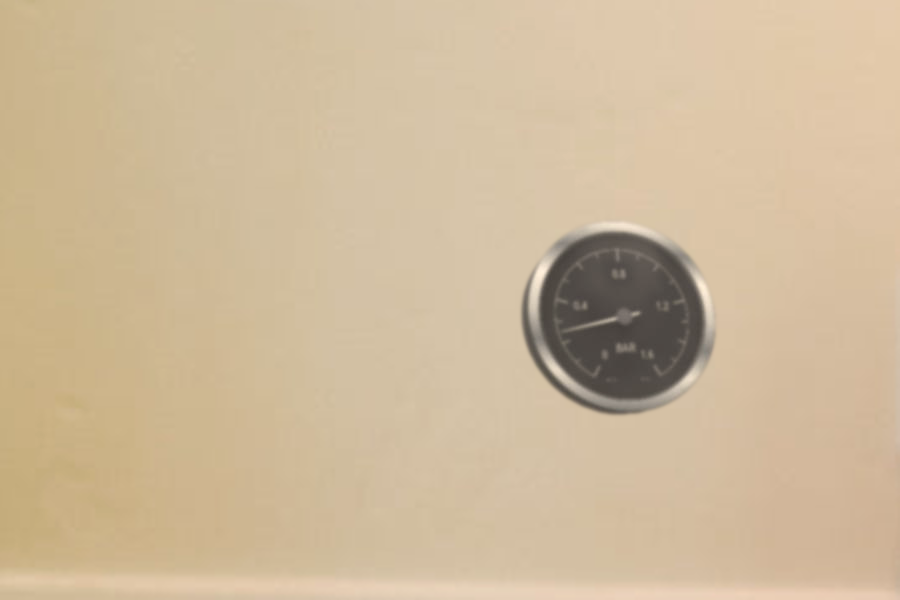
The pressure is 0.25 bar
